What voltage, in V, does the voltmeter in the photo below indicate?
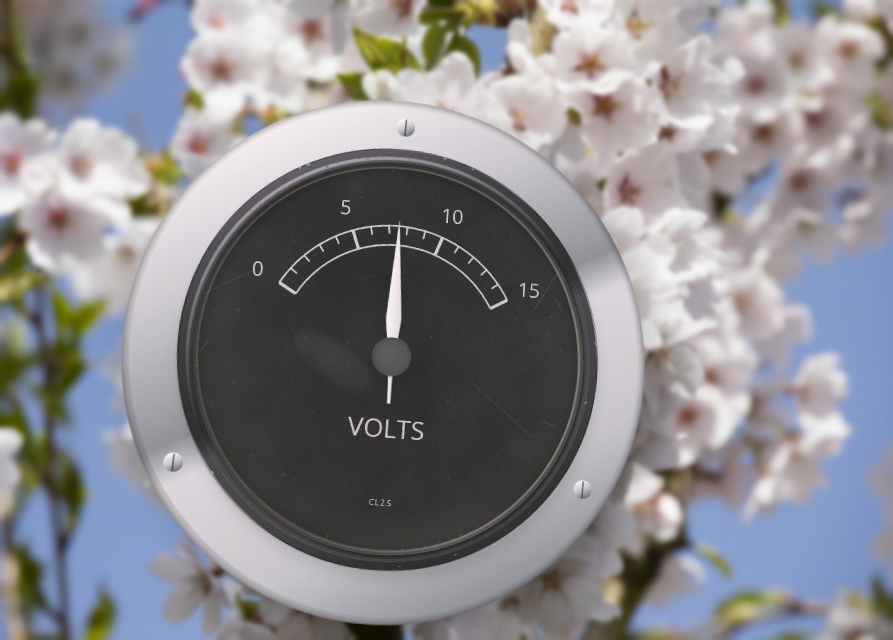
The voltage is 7.5 V
